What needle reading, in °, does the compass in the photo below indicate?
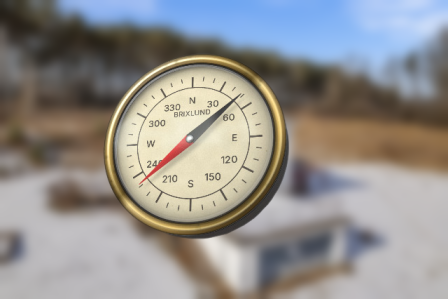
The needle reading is 230 °
